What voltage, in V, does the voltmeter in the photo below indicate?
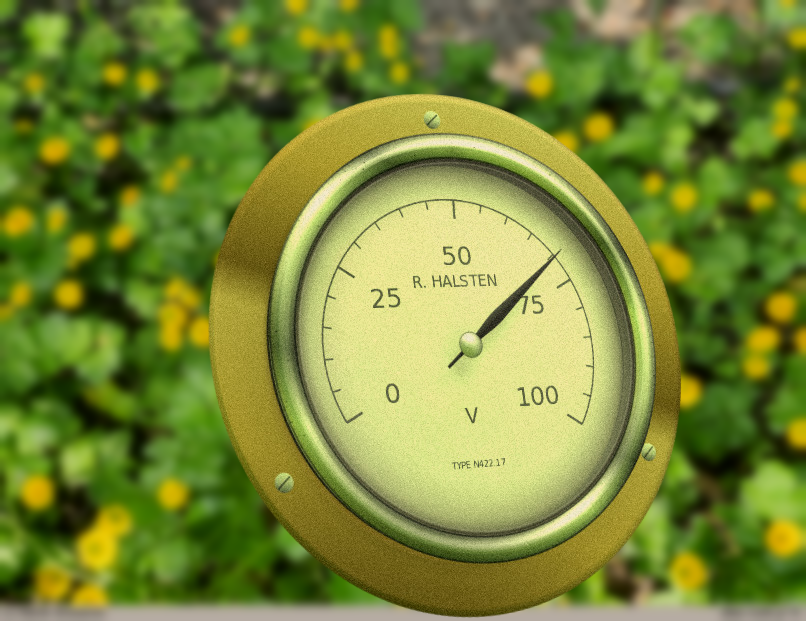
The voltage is 70 V
